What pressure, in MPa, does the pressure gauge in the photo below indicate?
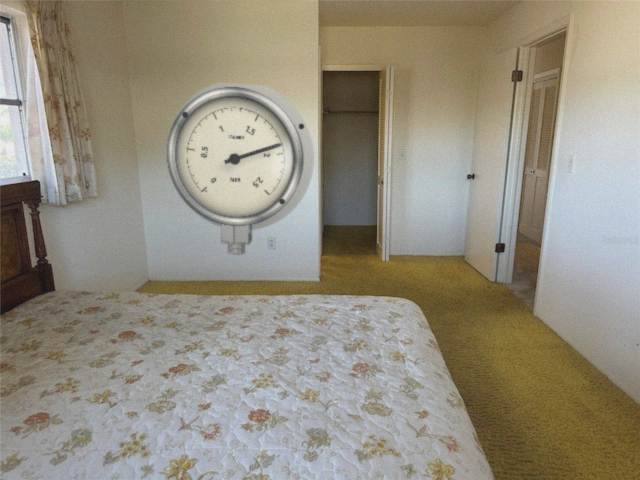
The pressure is 1.9 MPa
